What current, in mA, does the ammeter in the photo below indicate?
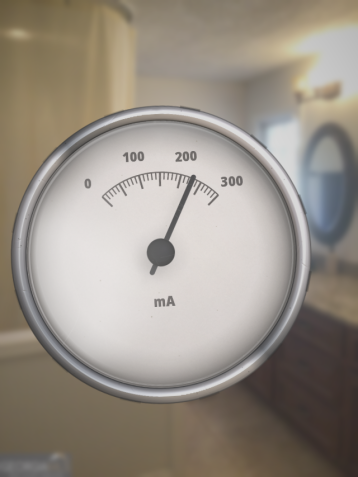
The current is 230 mA
